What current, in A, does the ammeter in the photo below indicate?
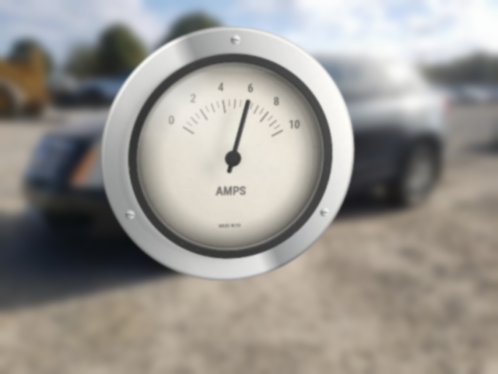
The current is 6 A
